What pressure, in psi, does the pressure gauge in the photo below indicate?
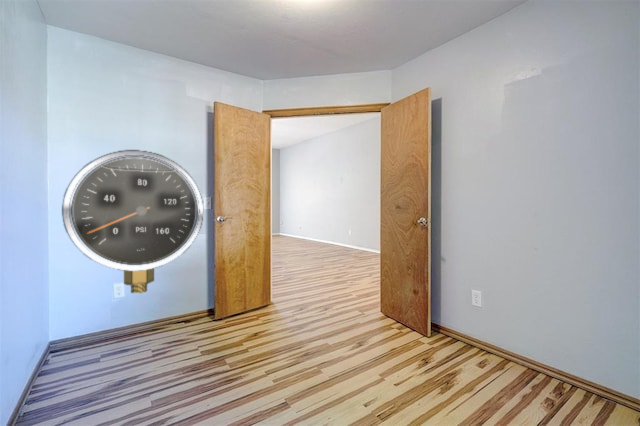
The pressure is 10 psi
